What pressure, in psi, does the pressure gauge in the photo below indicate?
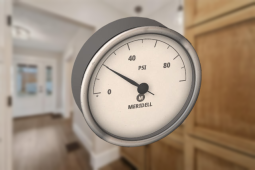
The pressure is 20 psi
